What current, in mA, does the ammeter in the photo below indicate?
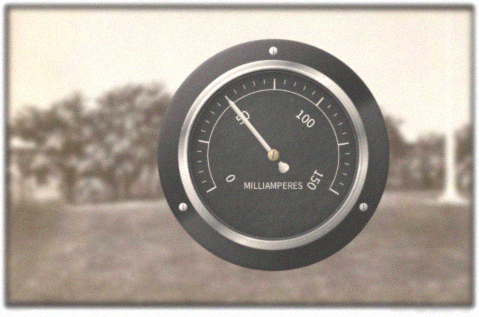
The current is 50 mA
